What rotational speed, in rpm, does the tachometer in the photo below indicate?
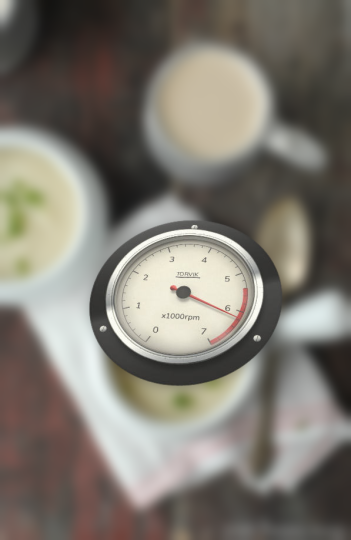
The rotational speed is 6200 rpm
